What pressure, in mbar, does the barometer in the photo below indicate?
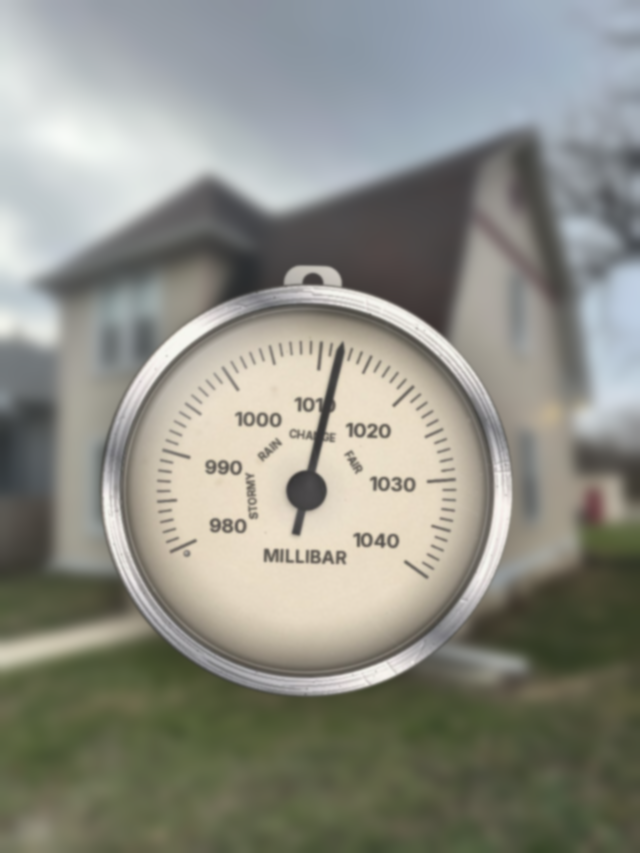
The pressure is 1012 mbar
